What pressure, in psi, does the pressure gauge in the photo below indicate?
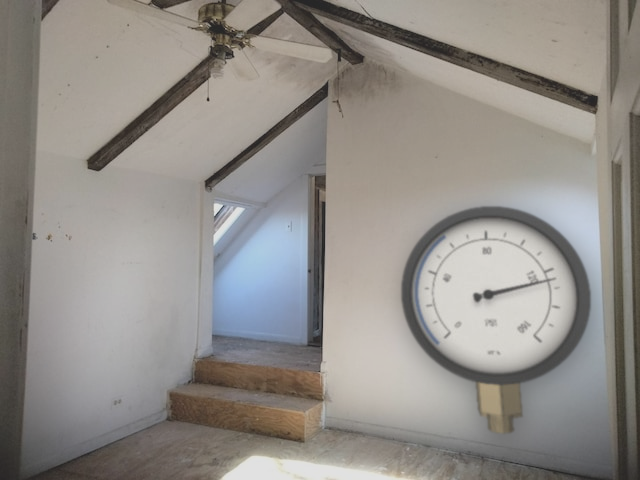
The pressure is 125 psi
